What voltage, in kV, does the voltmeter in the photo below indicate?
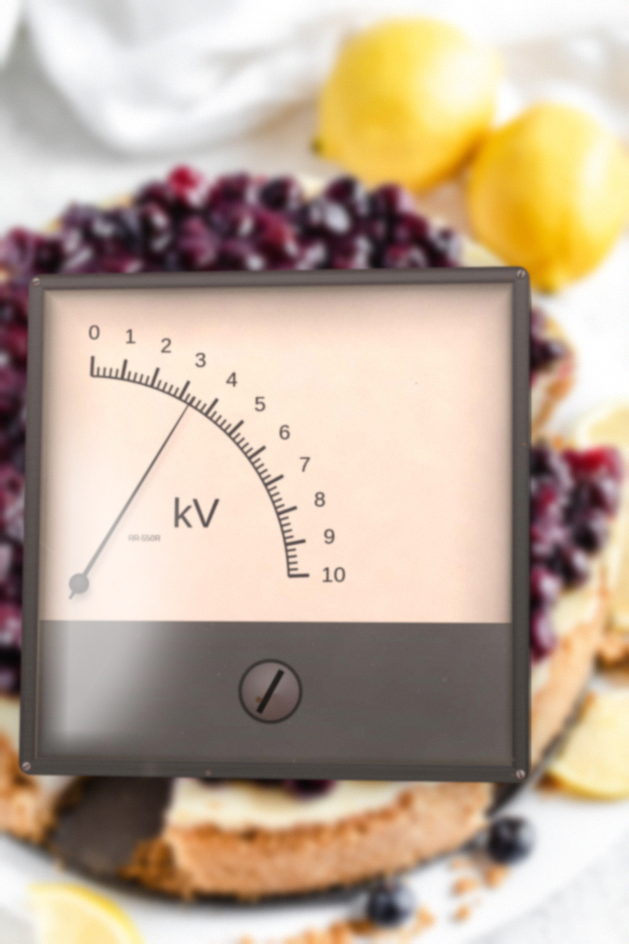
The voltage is 3.4 kV
